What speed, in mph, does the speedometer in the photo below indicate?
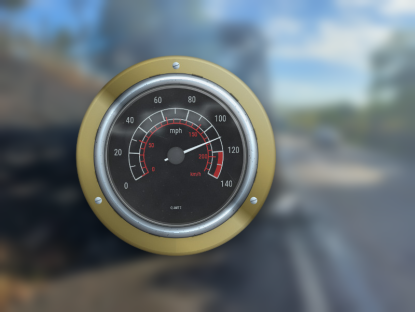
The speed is 110 mph
